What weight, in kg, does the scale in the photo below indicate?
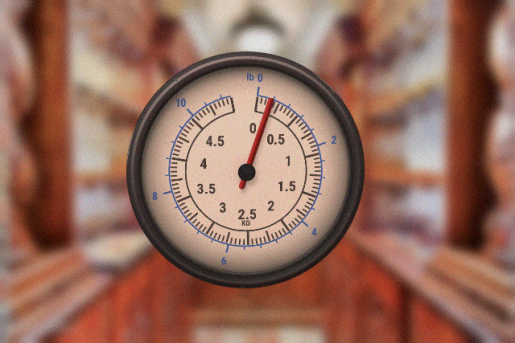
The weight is 0.15 kg
